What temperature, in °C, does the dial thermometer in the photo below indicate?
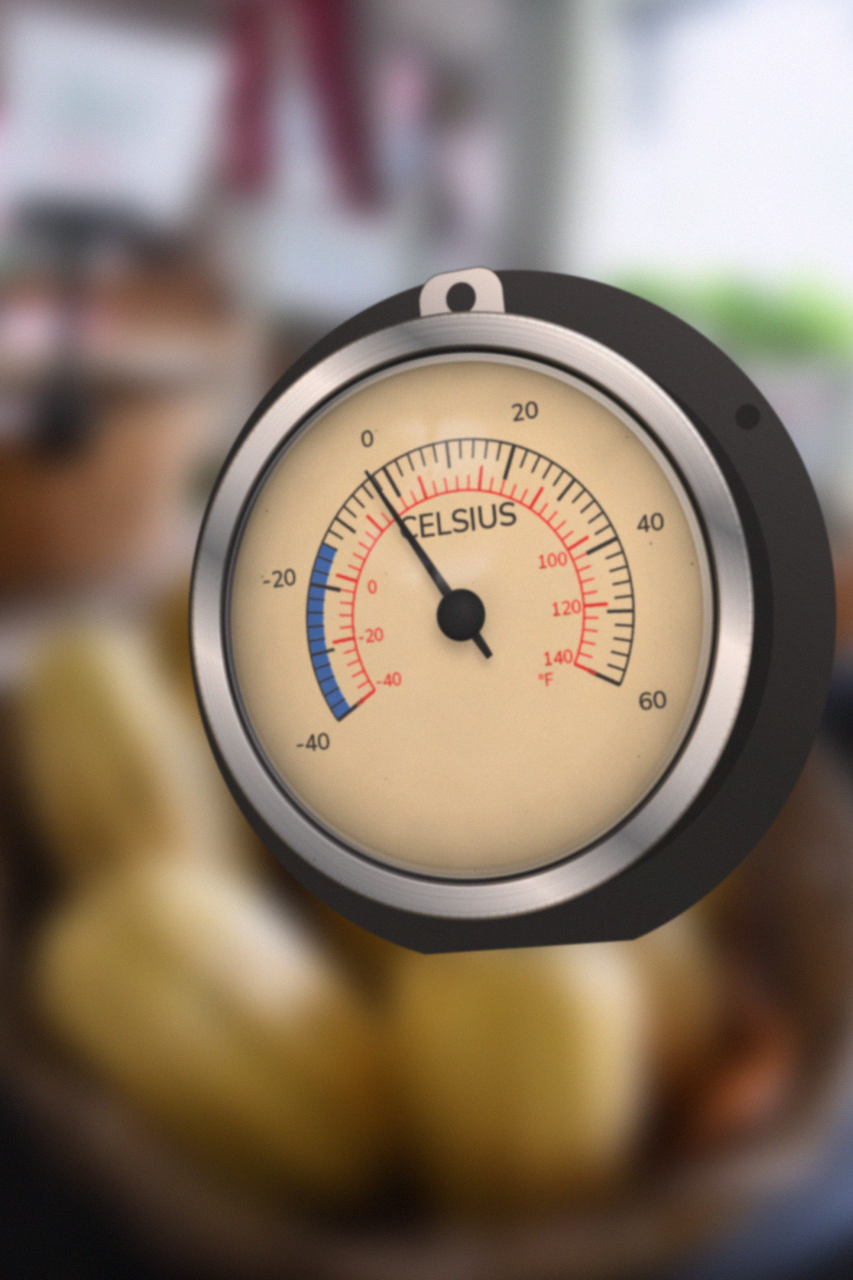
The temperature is -2 °C
